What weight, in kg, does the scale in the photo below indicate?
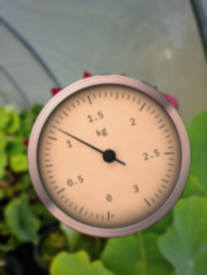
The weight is 1.1 kg
